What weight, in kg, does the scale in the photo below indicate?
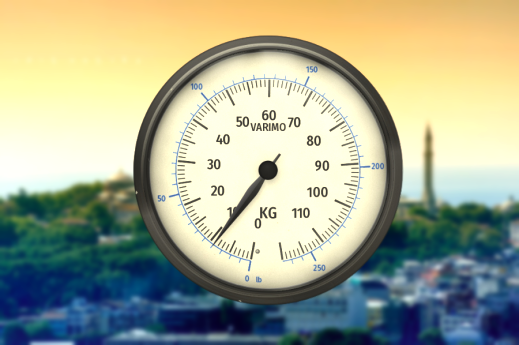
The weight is 9 kg
